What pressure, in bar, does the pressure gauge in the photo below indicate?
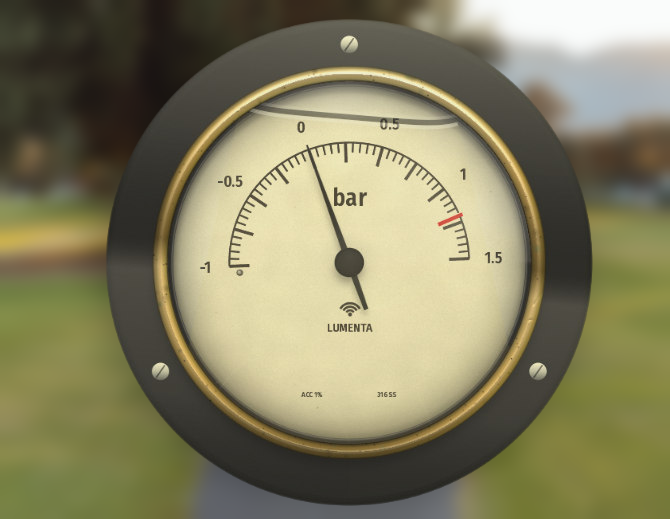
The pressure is 0 bar
